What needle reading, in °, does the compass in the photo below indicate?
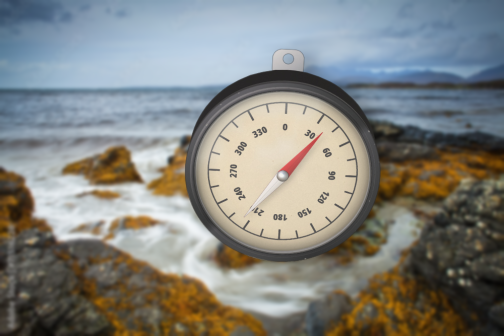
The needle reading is 37.5 °
